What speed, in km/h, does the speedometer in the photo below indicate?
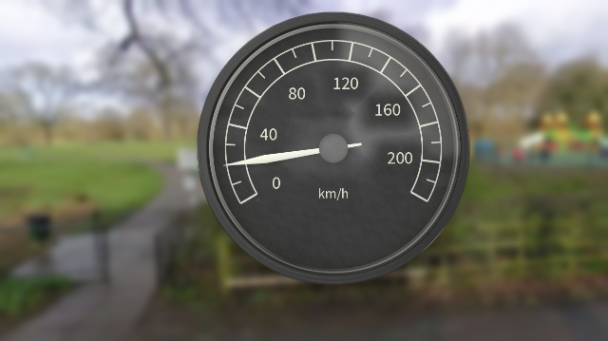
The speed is 20 km/h
